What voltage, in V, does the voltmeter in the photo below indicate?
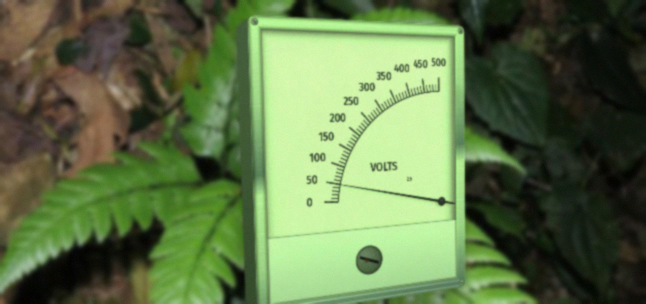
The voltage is 50 V
